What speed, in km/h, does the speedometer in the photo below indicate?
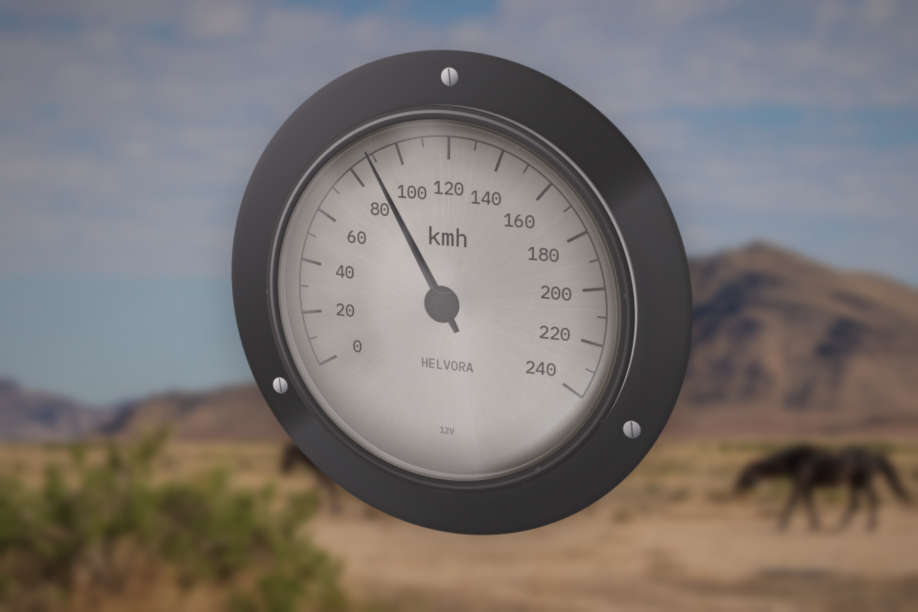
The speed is 90 km/h
